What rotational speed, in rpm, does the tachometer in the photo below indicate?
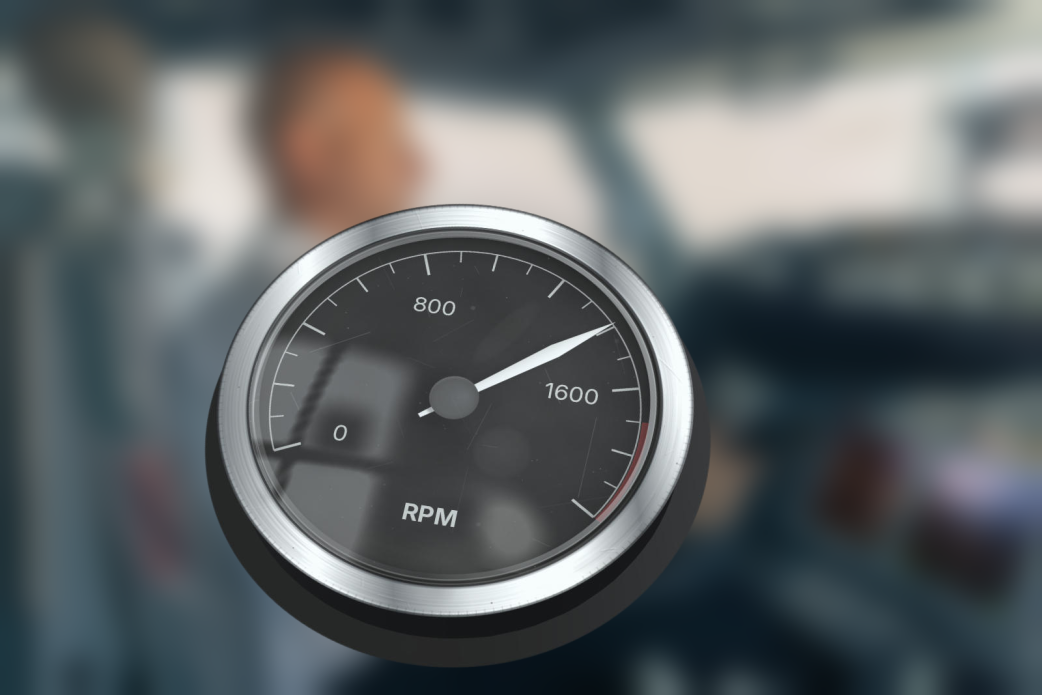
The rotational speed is 1400 rpm
